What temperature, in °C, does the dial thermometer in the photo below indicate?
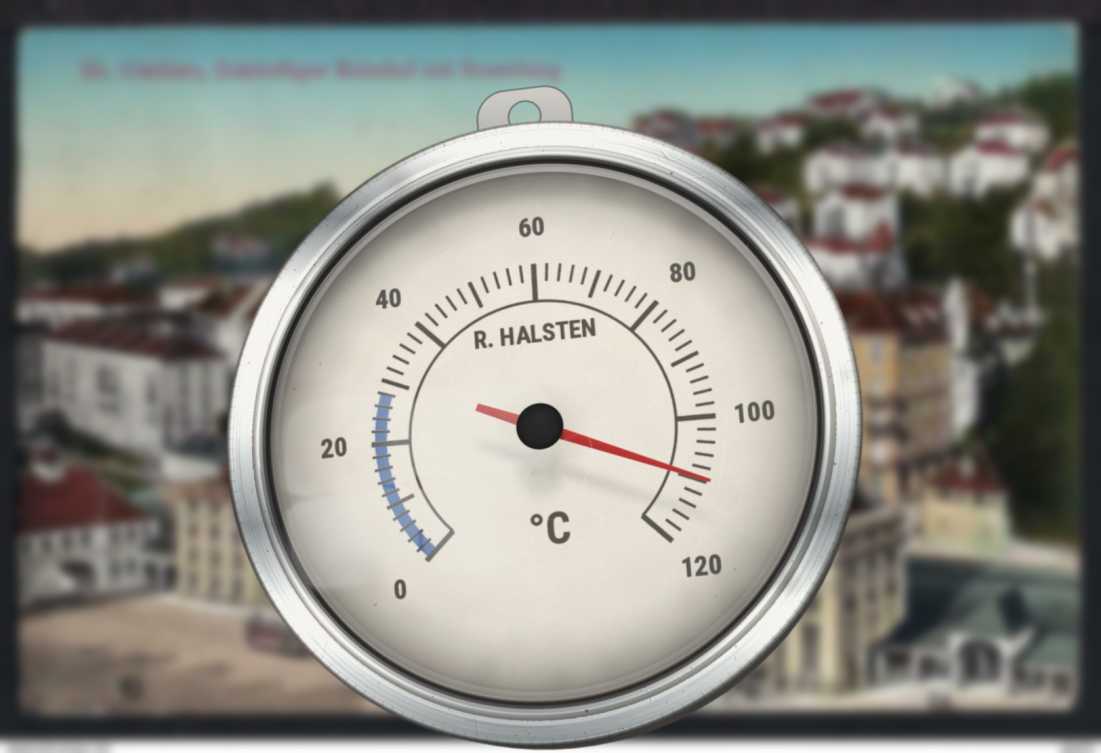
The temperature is 110 °C
